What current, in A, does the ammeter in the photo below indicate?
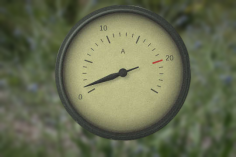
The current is 1 A
